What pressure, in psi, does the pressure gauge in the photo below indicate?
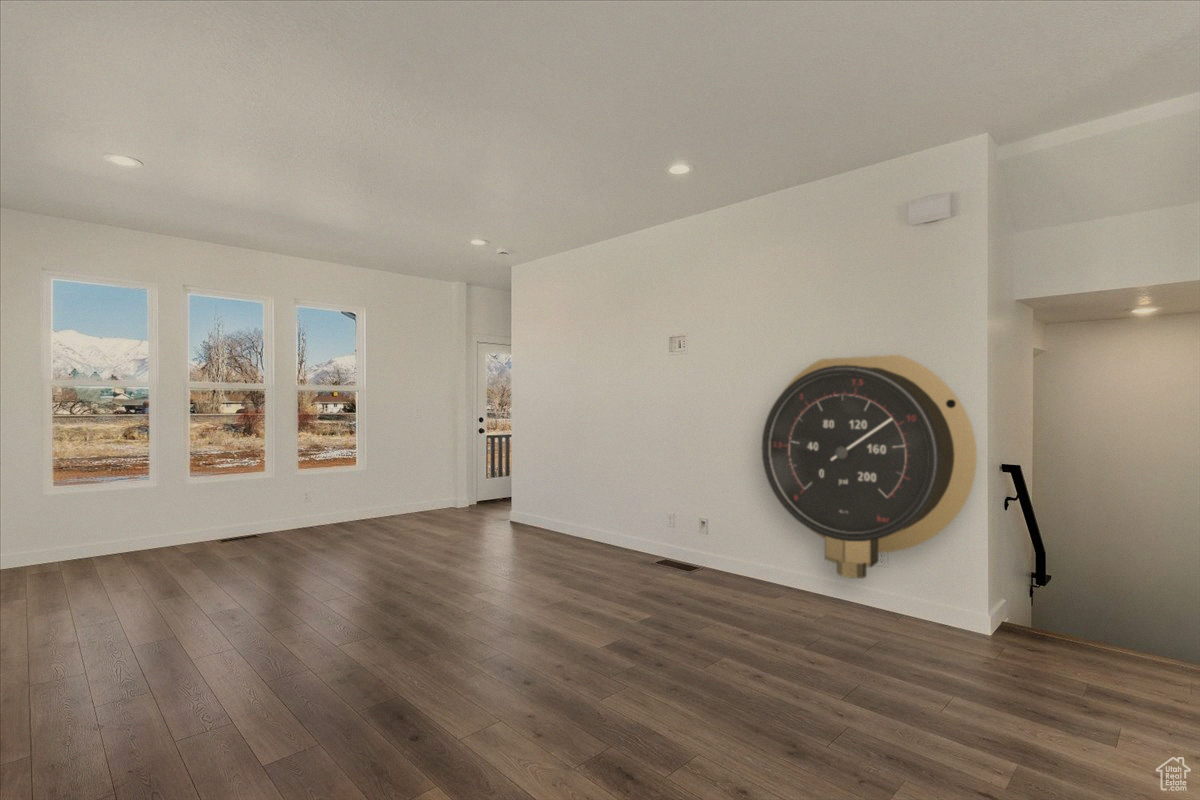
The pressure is 140 psi
